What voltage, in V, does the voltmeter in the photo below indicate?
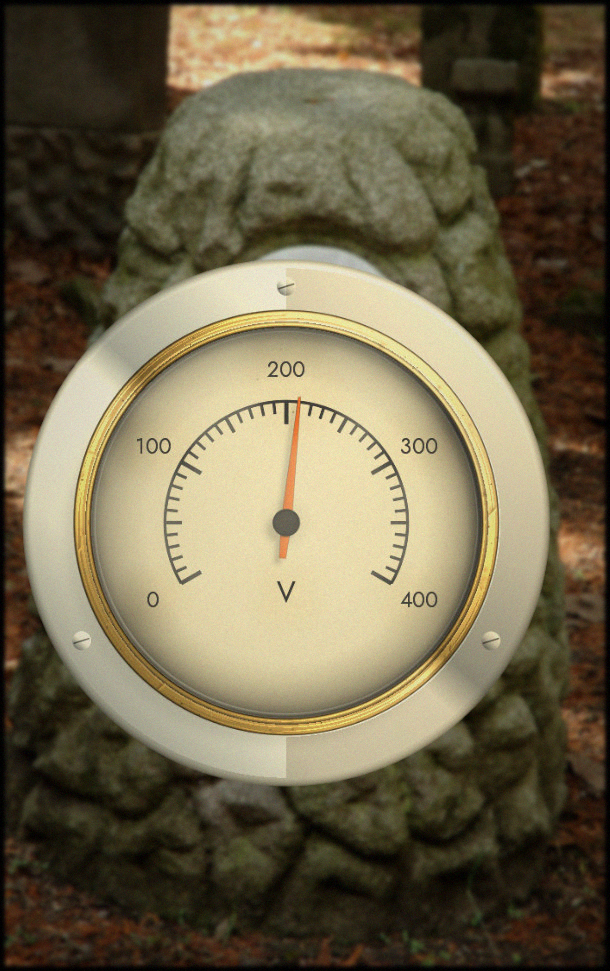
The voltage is 210 V
